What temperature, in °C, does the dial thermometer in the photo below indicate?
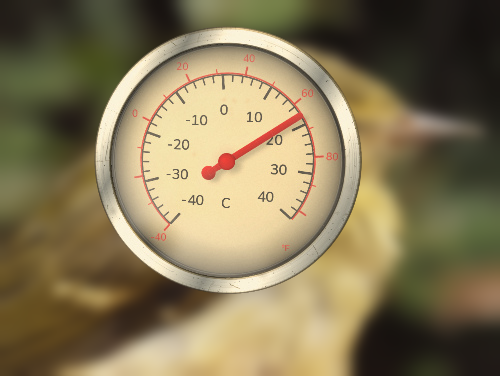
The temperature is 18 °C
